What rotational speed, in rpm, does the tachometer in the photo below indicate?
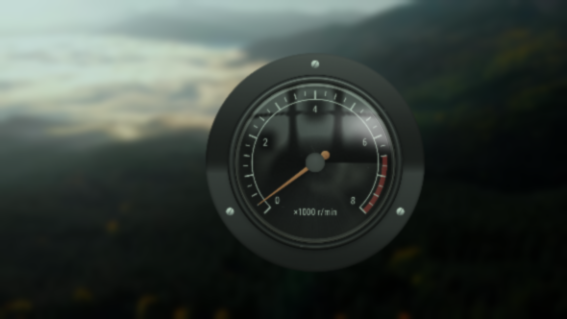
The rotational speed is 250 rpm
